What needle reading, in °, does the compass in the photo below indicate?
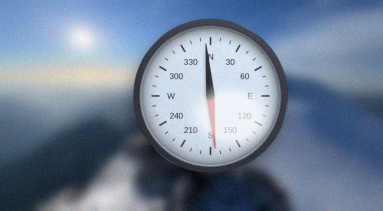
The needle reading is 175 °
